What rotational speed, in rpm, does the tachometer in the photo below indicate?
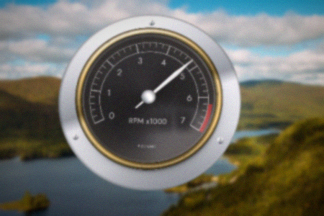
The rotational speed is 4800 rpm
